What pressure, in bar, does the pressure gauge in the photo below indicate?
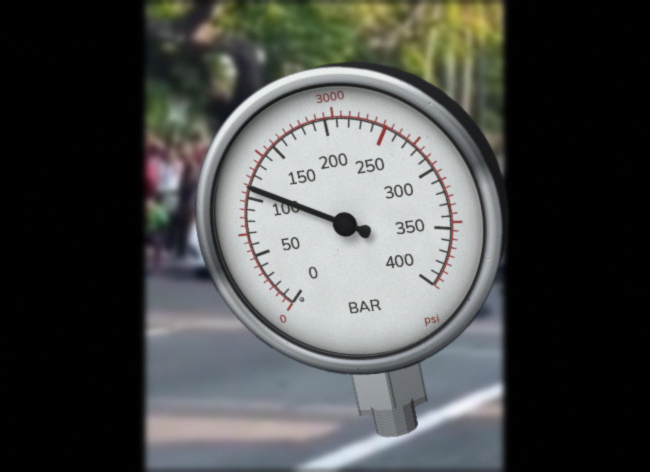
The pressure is 110 bar
